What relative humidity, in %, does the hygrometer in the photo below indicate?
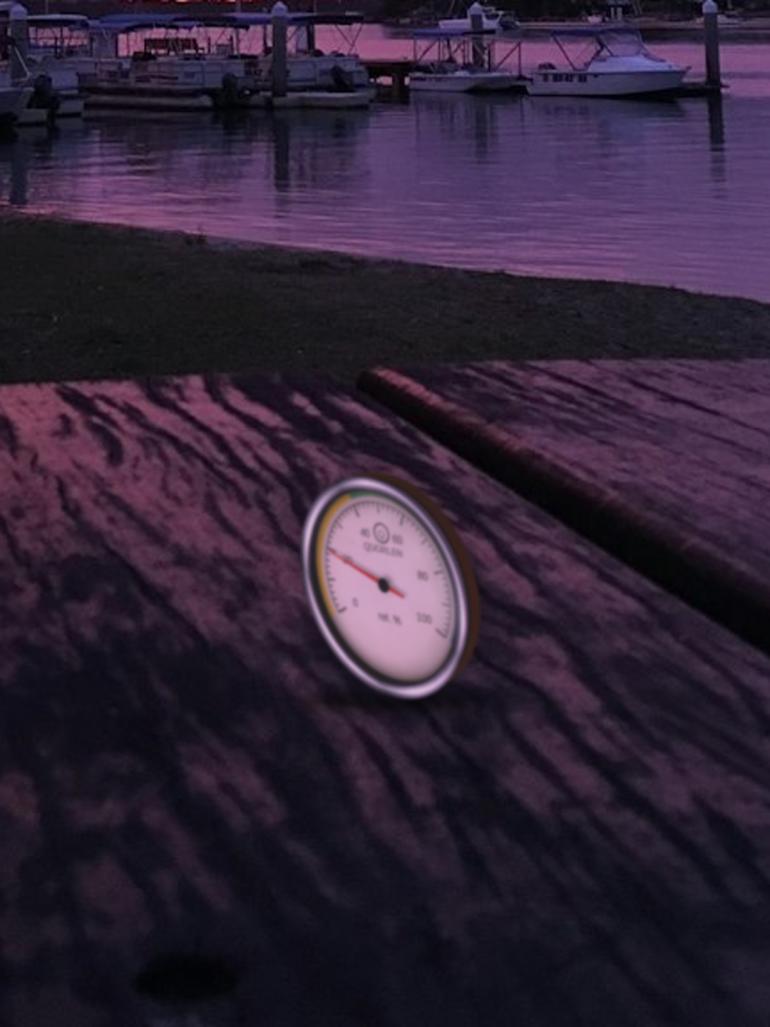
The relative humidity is 20 %
